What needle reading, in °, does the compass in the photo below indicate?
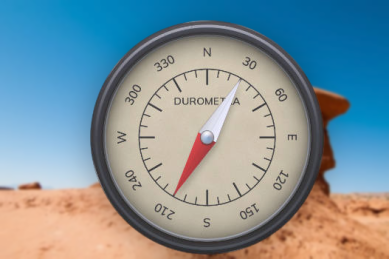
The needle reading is 210 °
